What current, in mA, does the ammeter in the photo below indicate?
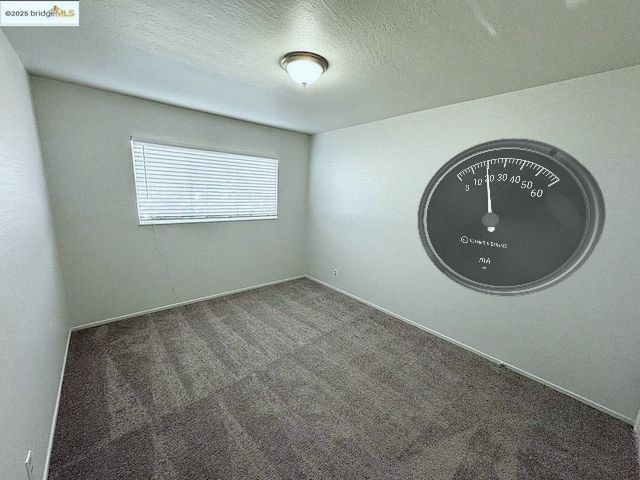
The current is 20 mA
